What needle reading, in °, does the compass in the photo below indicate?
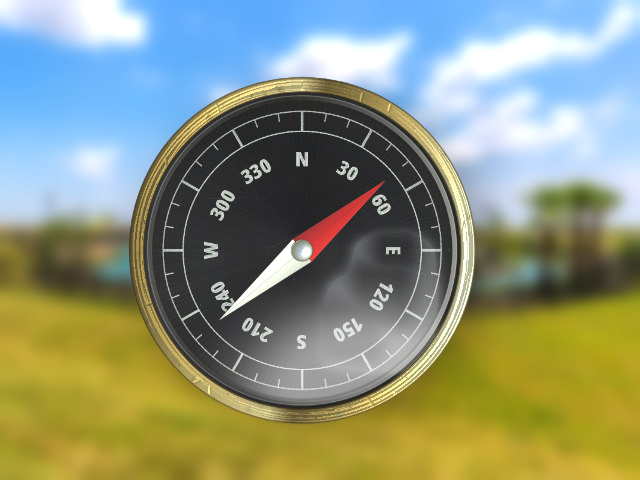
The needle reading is 50 °
